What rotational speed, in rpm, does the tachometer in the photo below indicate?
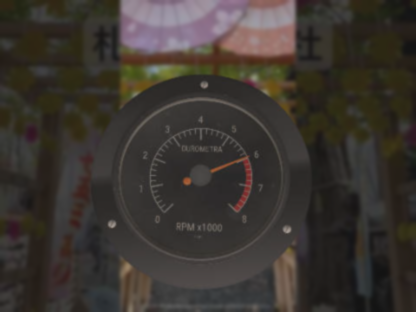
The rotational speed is 6000 rpm
